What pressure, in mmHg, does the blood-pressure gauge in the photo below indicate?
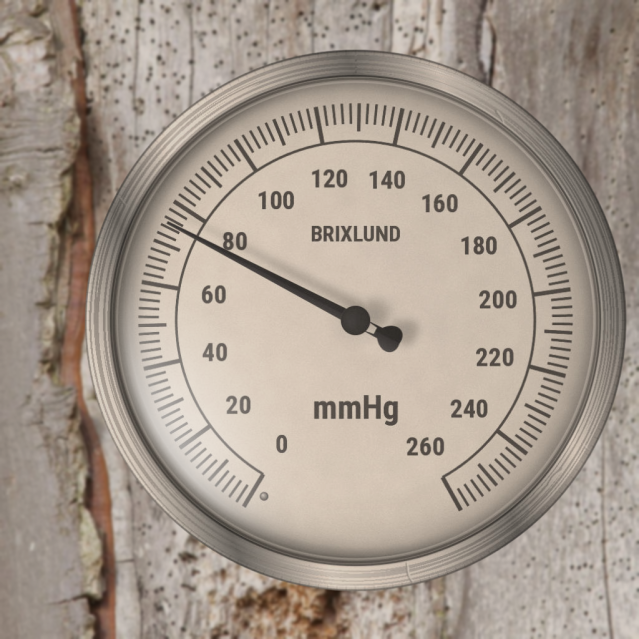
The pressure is 75 mmHg
